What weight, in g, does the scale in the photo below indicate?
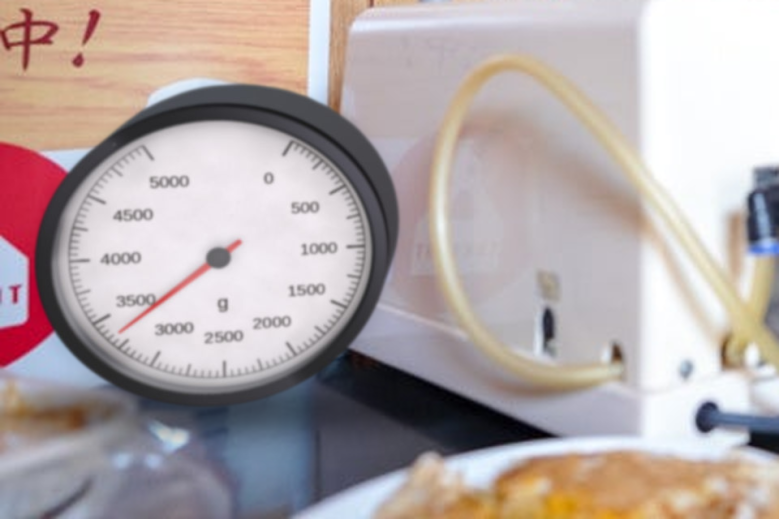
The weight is 3350 g
